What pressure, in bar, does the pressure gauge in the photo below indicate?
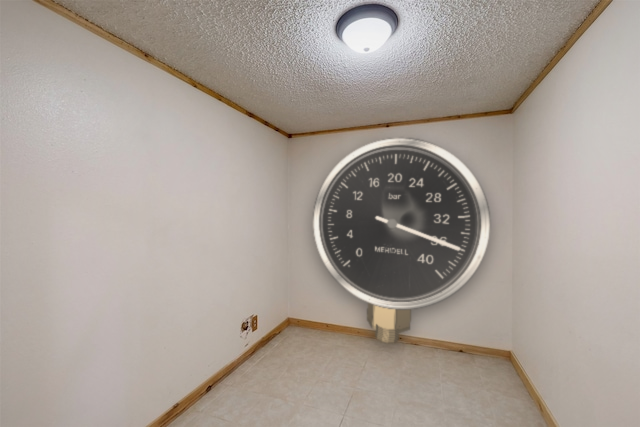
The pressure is 36 bar
